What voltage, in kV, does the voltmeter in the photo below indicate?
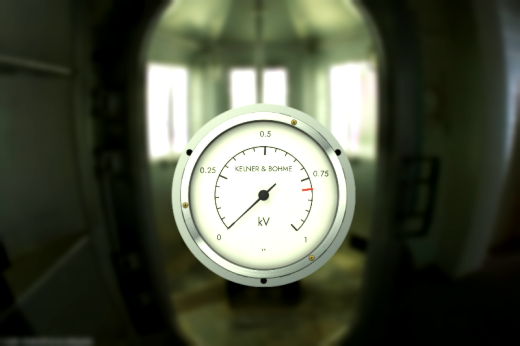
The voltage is 0 kV
